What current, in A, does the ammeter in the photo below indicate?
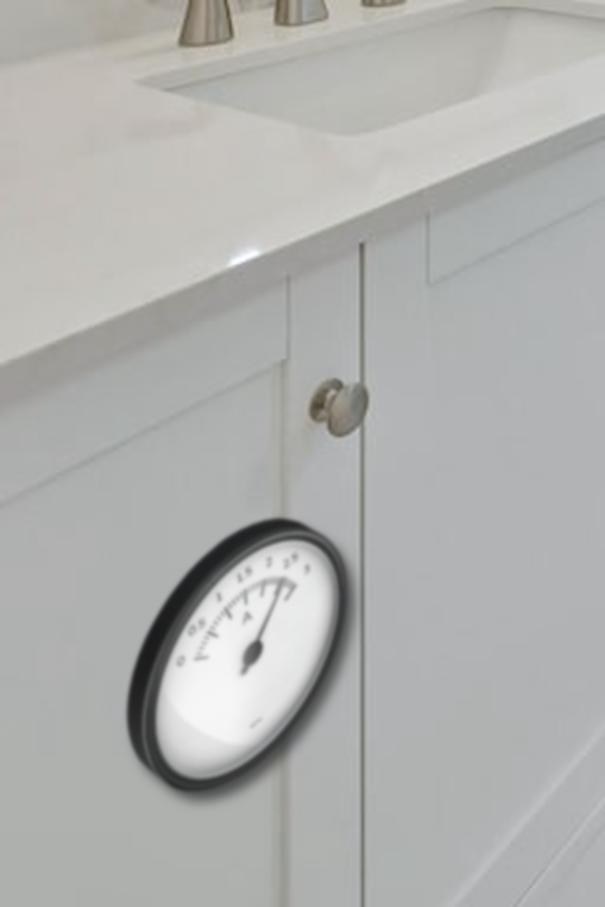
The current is 2.5 A
